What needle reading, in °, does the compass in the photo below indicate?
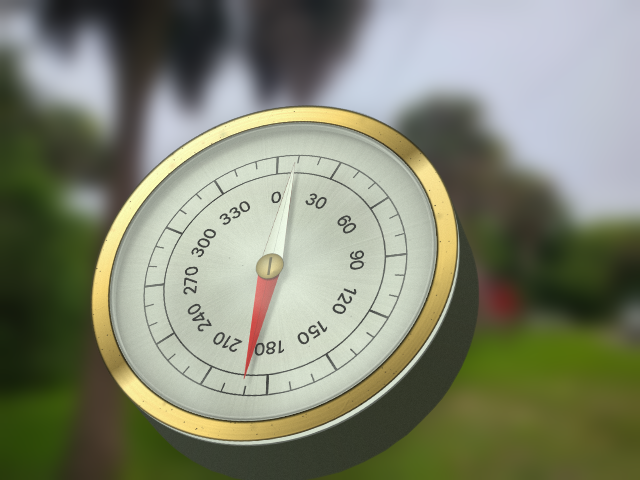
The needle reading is 190 °
